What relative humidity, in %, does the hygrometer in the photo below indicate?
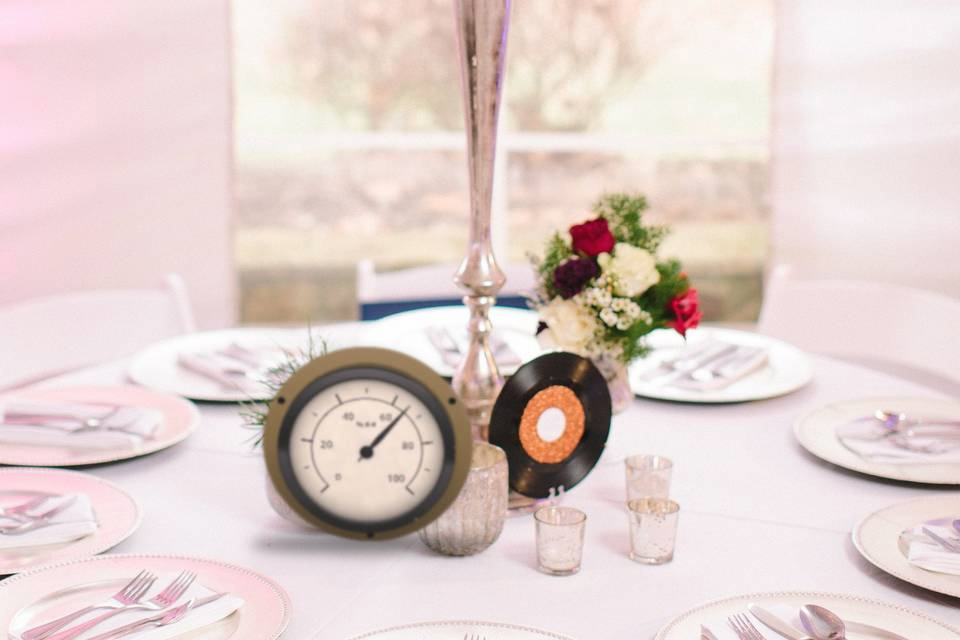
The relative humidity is 65 %
